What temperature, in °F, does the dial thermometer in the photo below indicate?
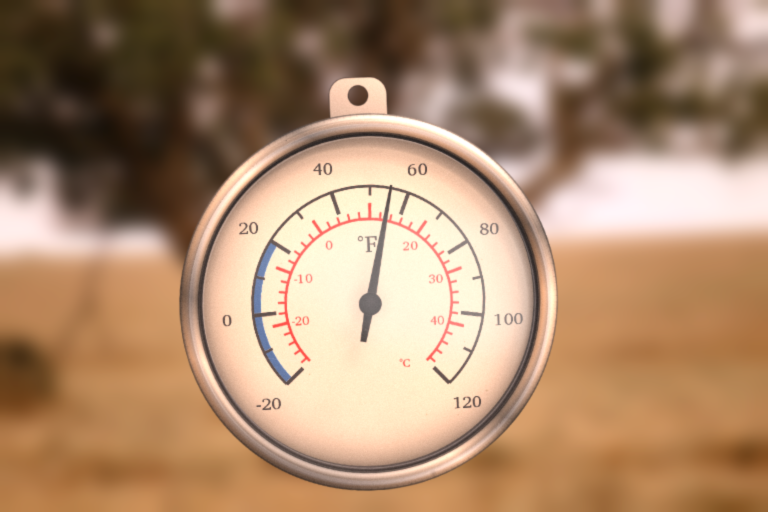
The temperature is 55 °F
